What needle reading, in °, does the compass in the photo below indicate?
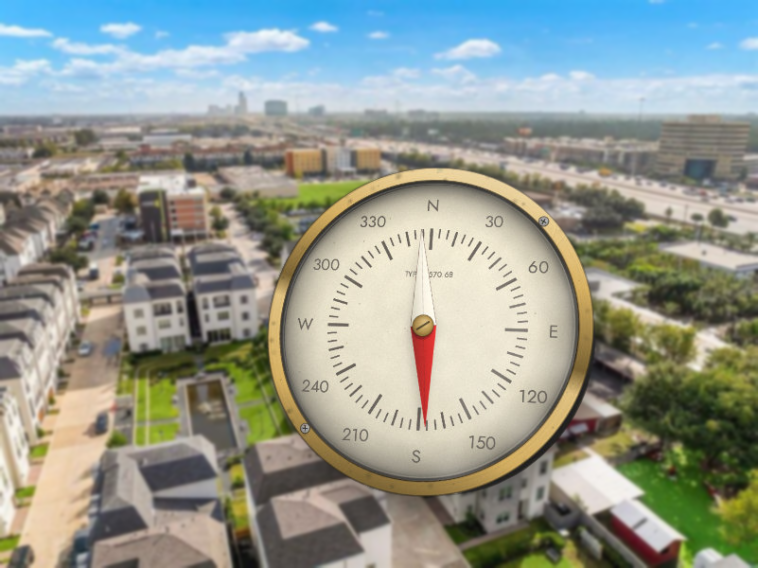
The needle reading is 175 °
